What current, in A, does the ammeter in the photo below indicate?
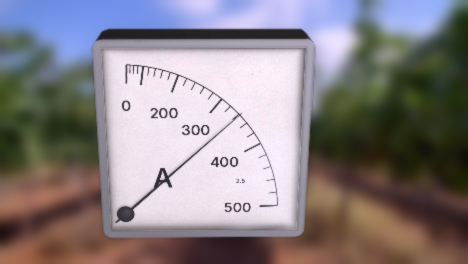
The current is 340 A
